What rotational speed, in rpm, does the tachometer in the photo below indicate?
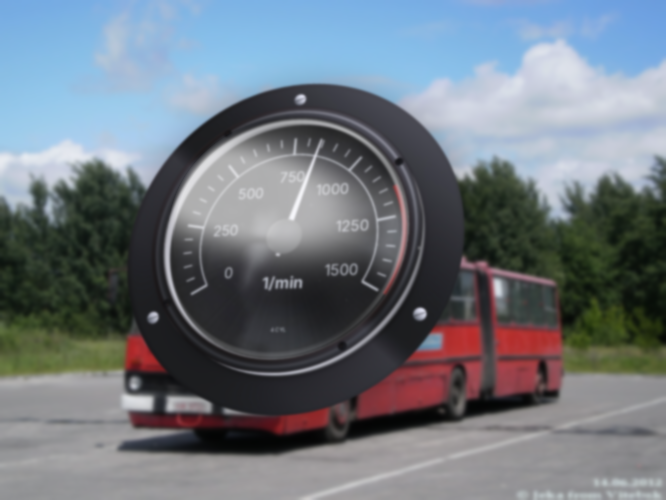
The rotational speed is 850 rpm
